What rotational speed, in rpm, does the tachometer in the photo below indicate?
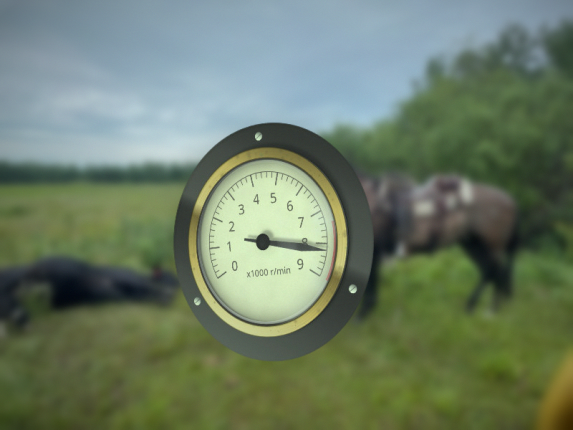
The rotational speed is 8200 rpm
